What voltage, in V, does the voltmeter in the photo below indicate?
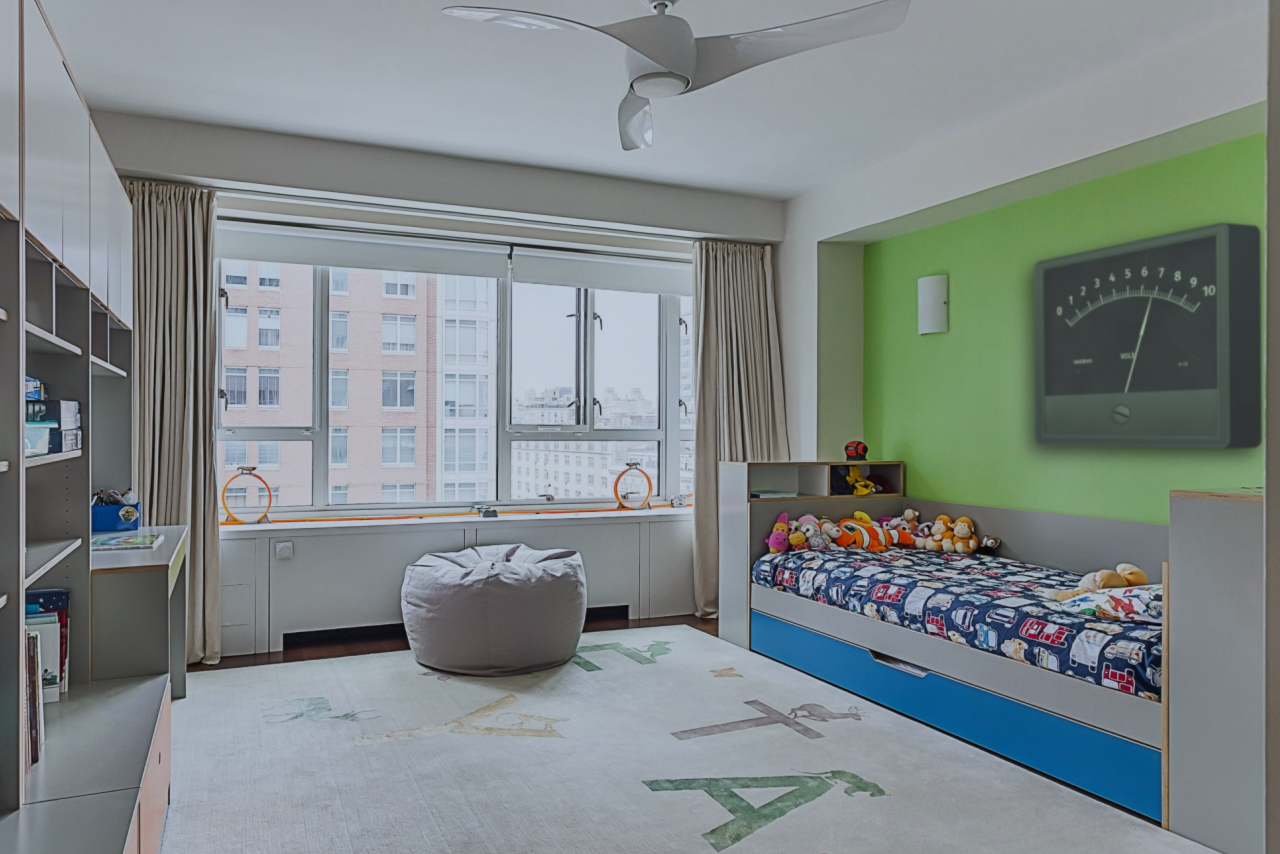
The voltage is 7 V
